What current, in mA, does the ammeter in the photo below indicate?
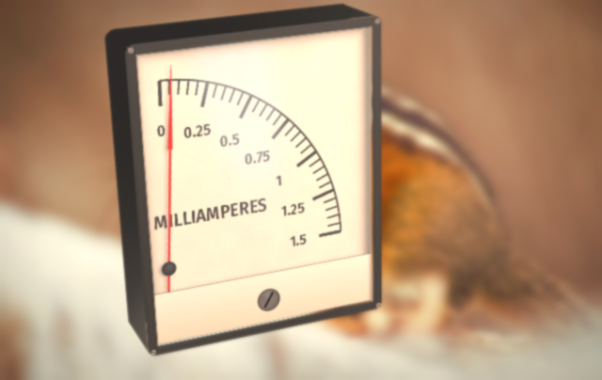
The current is 0.05 mA
